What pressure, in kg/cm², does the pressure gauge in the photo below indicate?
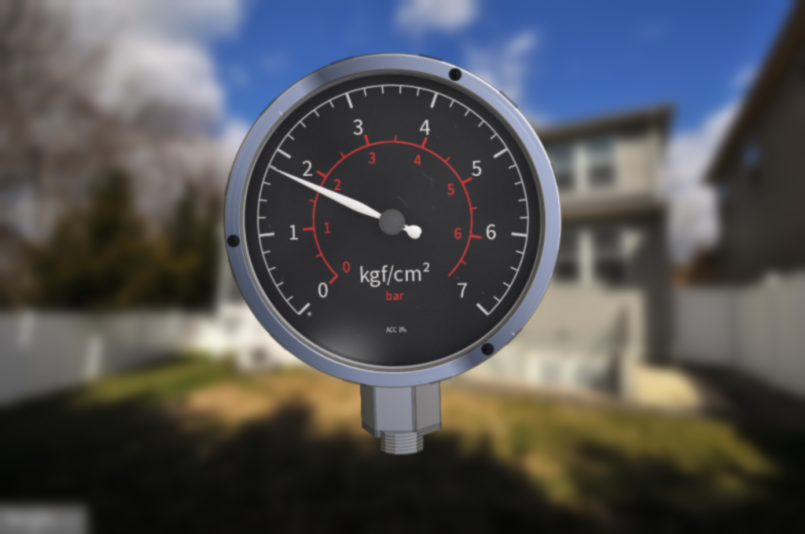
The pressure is 1.8 kg/cm²
